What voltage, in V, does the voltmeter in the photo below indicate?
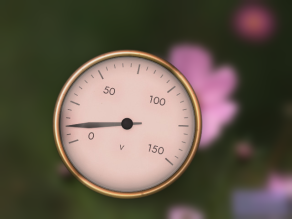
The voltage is 10 V
